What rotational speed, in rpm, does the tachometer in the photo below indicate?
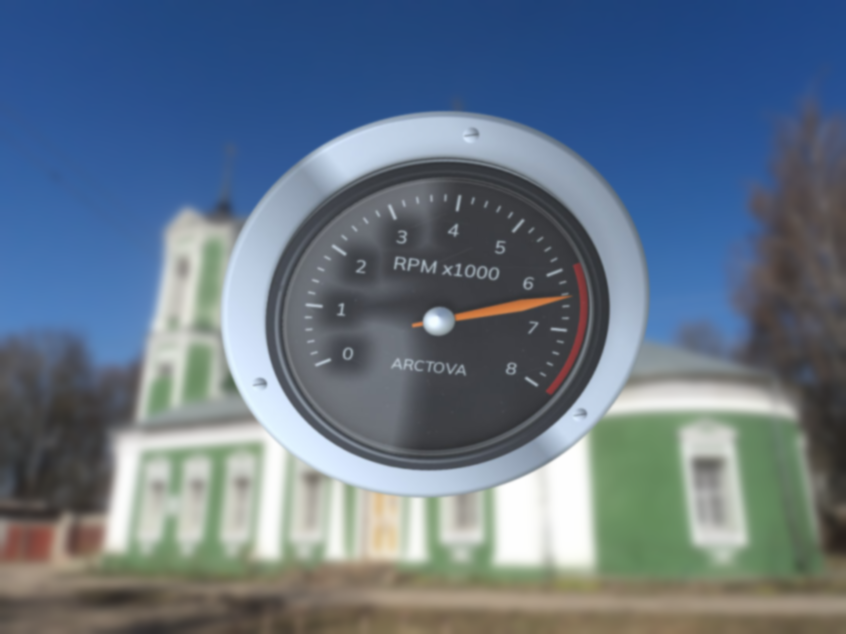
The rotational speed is 6400 rpm
